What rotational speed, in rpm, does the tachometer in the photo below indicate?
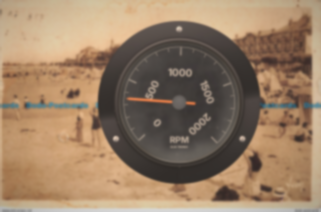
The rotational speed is 350 rpm
